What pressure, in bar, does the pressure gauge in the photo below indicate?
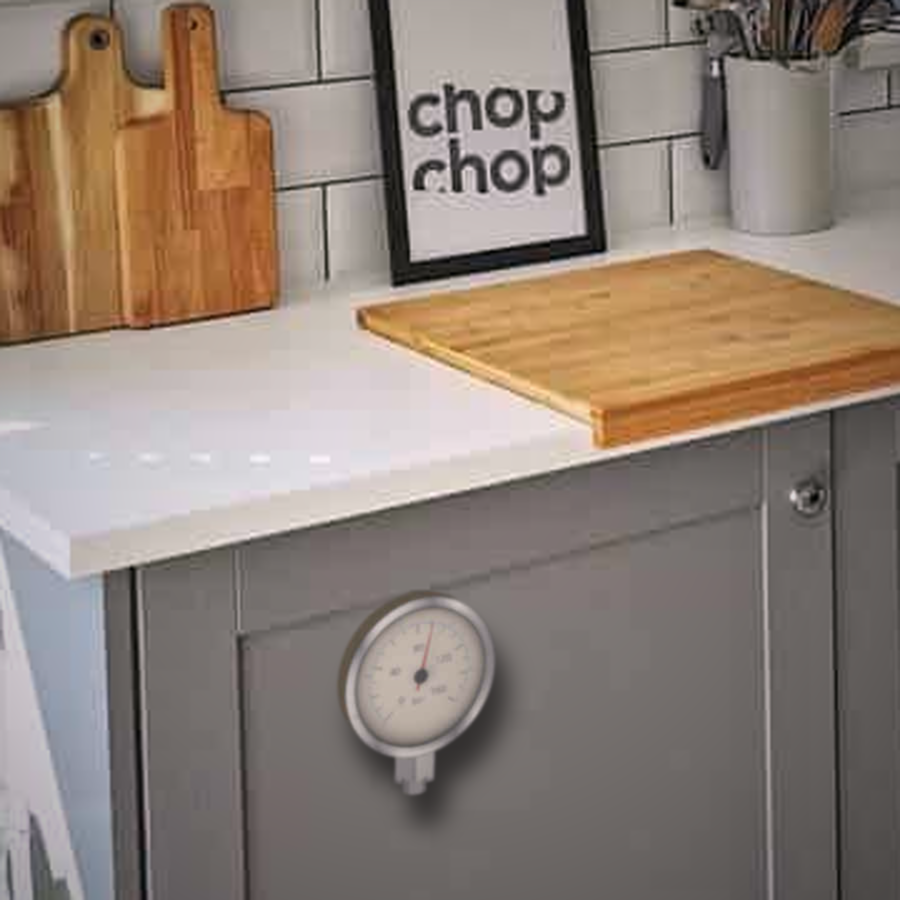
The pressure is 90 bar
